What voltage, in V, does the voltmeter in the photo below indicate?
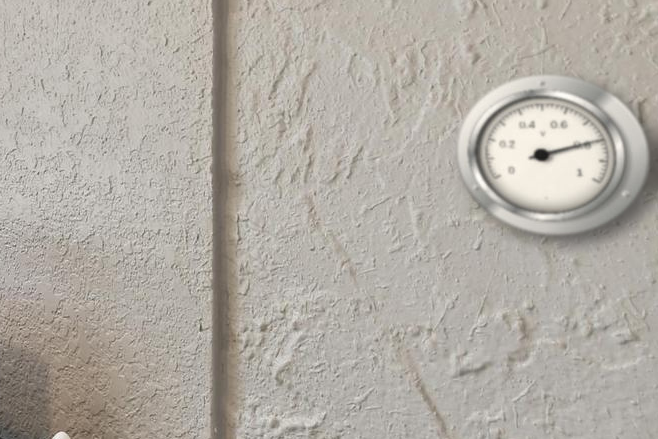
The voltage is 0.8 V
